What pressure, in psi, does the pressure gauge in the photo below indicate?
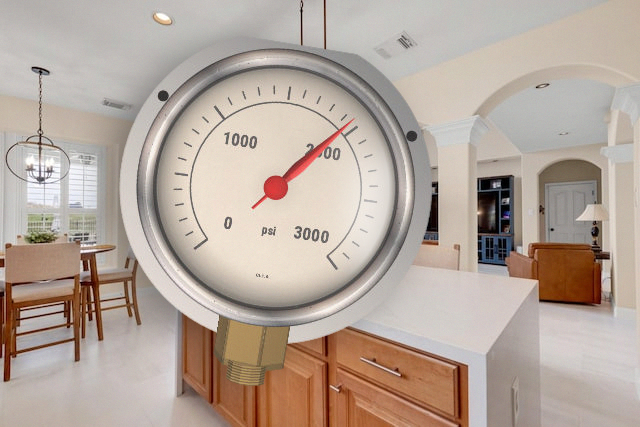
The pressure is 1950 psi
